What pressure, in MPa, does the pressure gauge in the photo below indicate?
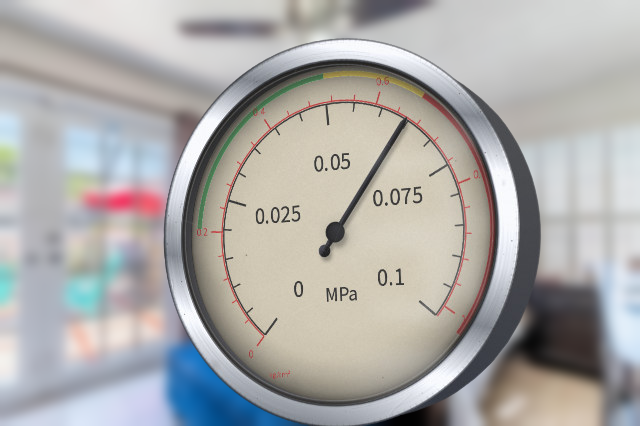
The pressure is 0.065 MPa
